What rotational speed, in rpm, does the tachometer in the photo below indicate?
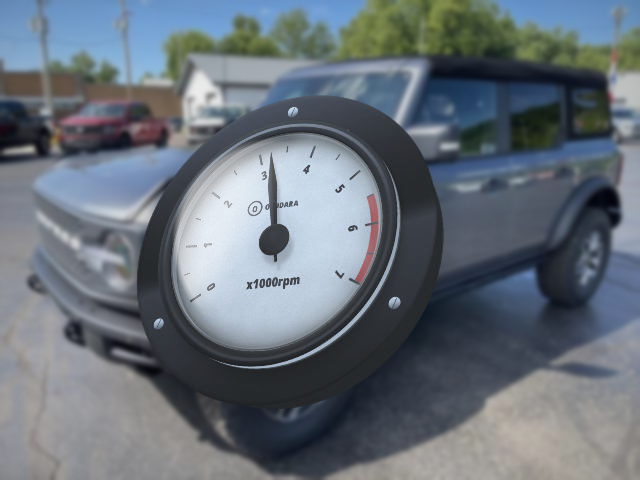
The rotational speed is 3250 rpm
